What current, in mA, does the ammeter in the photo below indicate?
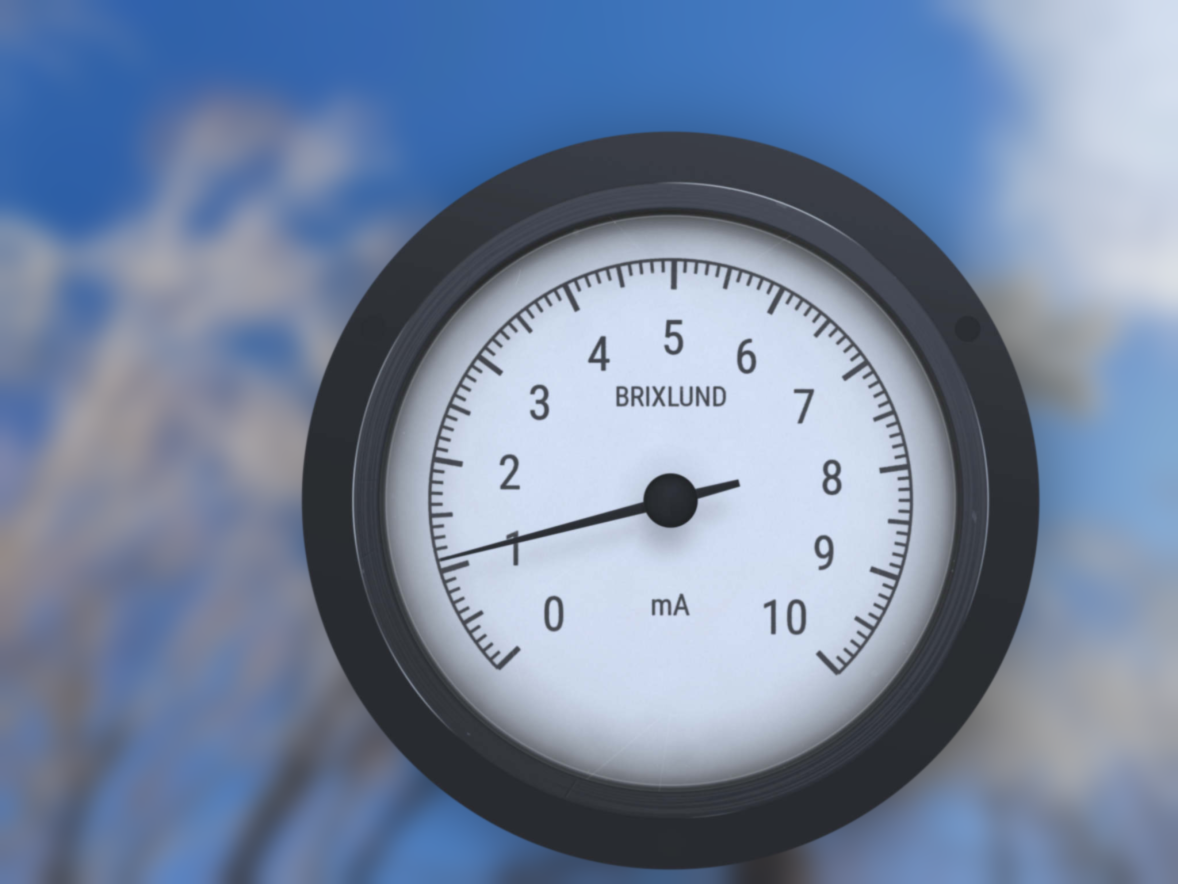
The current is 1.1 mA
